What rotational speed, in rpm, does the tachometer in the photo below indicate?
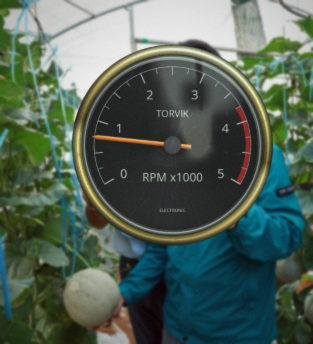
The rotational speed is 750 rpm
